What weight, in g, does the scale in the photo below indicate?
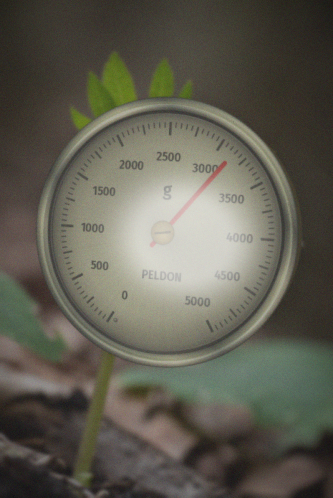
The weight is 3150 g
